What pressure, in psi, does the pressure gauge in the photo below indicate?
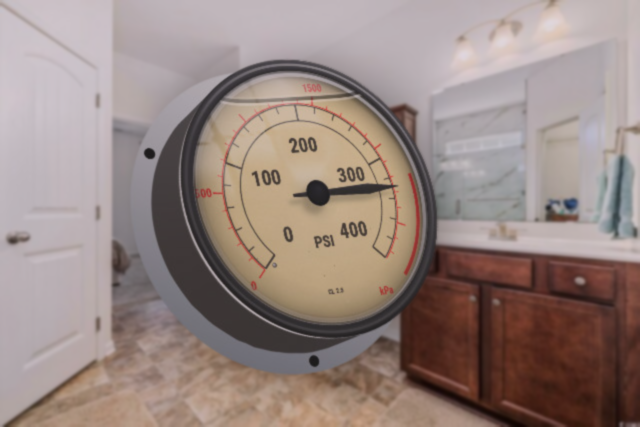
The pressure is 330 psi
